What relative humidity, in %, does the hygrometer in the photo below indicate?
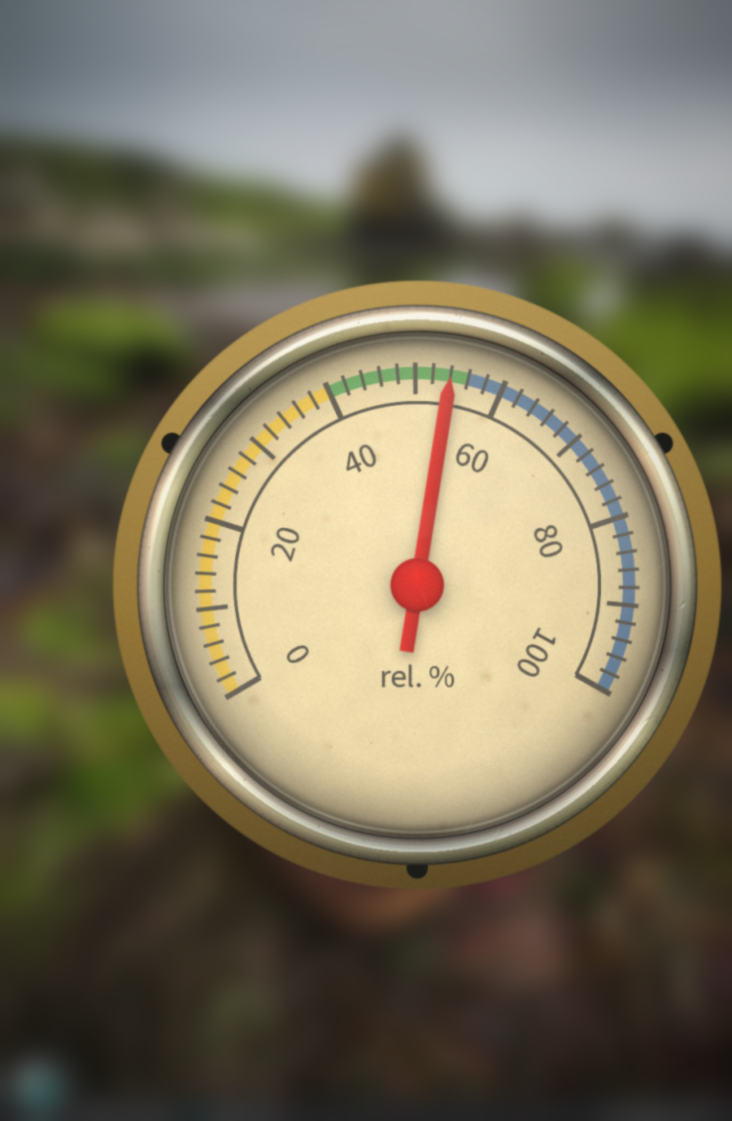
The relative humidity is 54 %
